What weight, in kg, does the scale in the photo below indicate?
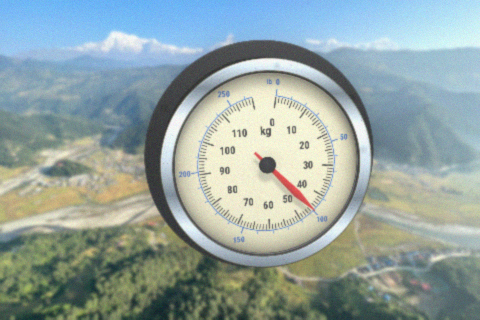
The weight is 45 kg
